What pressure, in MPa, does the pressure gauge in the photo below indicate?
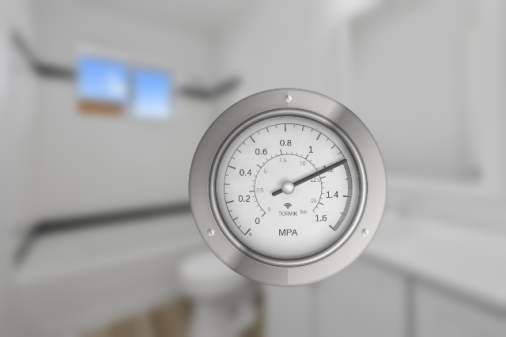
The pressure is 1.2 MPa
